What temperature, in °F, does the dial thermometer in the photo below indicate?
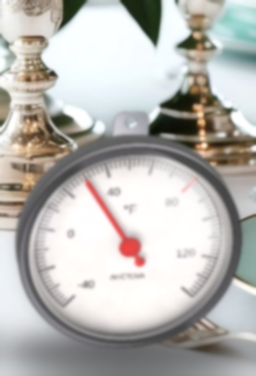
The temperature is 30 °F
